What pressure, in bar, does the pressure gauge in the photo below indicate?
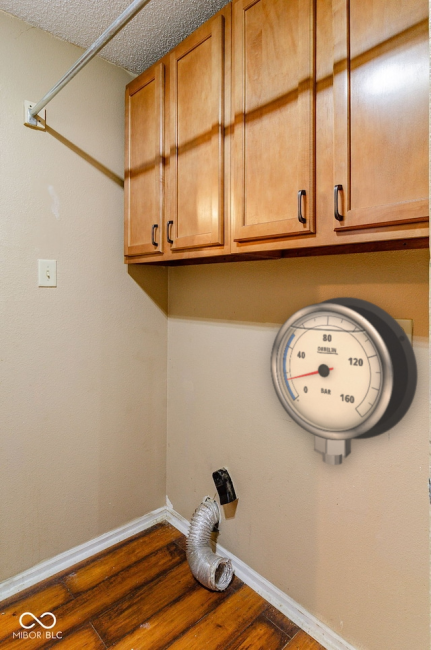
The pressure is 15 bar
